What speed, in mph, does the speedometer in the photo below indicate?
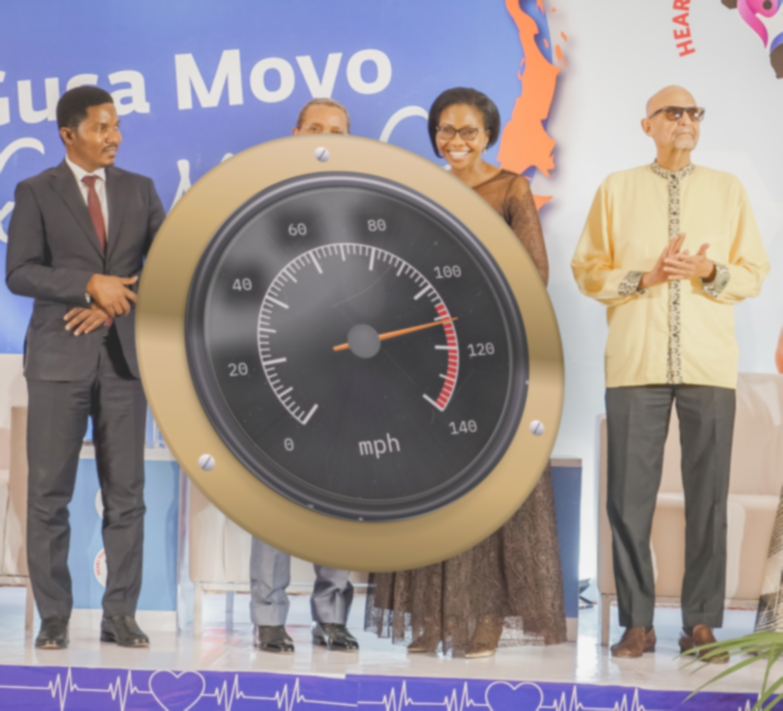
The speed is 112 mph
